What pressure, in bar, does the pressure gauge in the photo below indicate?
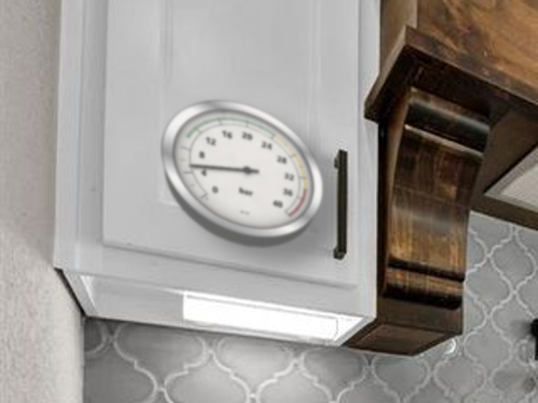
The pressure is 5 bar
